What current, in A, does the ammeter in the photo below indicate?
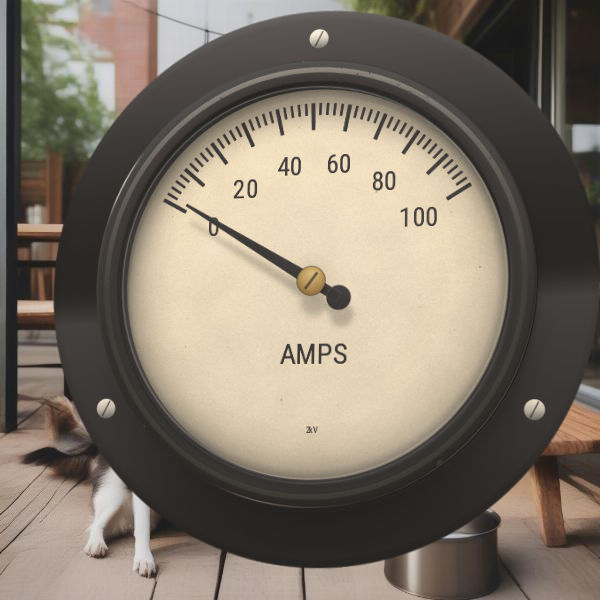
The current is 2 A
